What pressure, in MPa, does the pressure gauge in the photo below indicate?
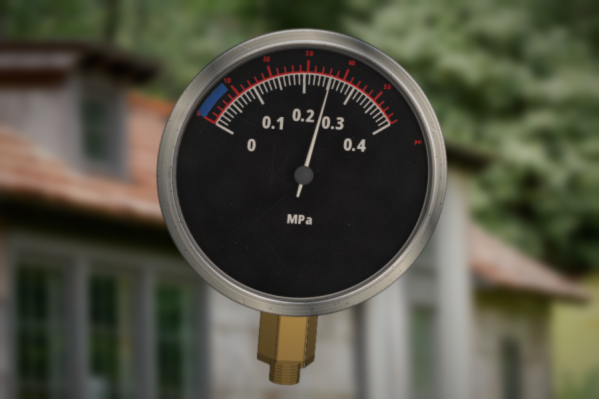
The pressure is 0.25 MPa
